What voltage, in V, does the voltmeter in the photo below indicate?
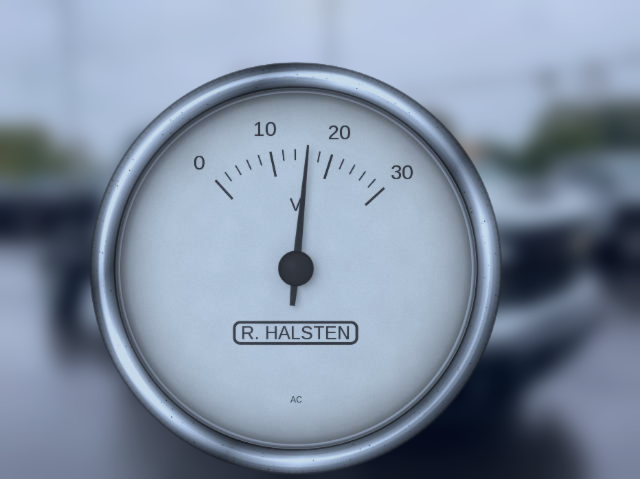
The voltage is 16 V
